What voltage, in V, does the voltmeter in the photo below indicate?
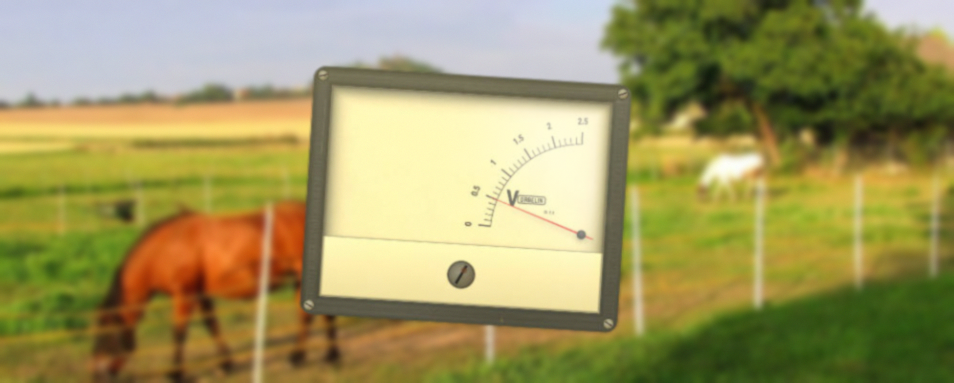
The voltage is 0.5 V
